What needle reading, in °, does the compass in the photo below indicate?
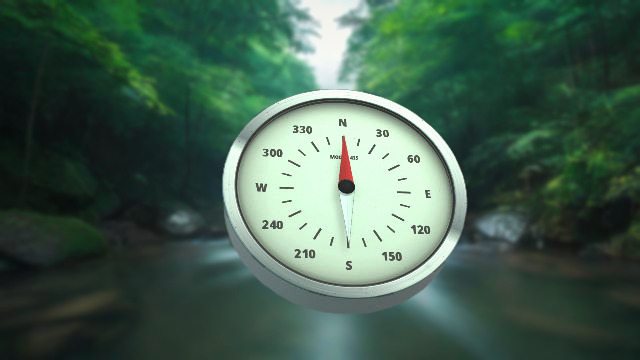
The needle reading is 0 °
